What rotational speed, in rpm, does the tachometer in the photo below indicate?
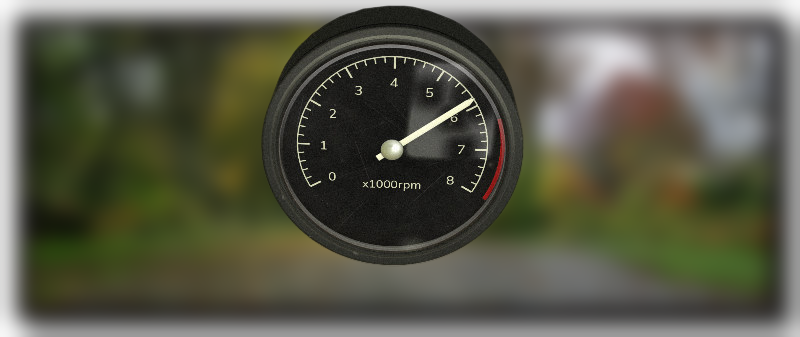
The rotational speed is 5800 rpm
